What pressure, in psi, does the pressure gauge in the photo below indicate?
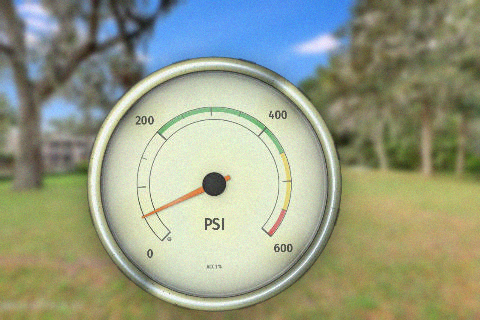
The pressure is 50 psi
